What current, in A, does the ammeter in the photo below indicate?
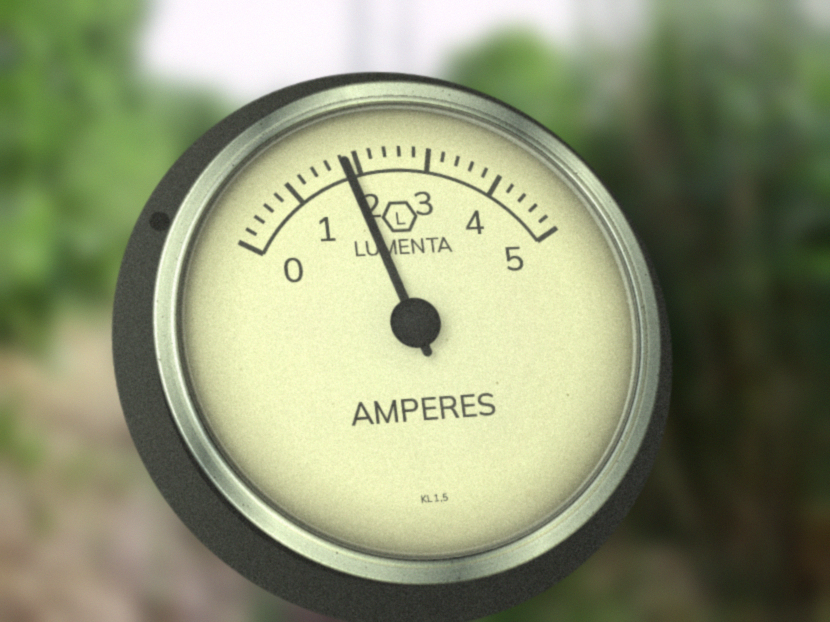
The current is 1.8 A
